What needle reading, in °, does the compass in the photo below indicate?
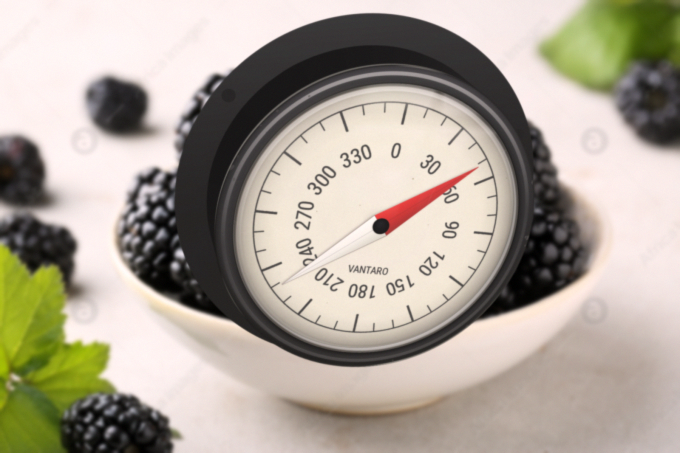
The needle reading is 50 °
